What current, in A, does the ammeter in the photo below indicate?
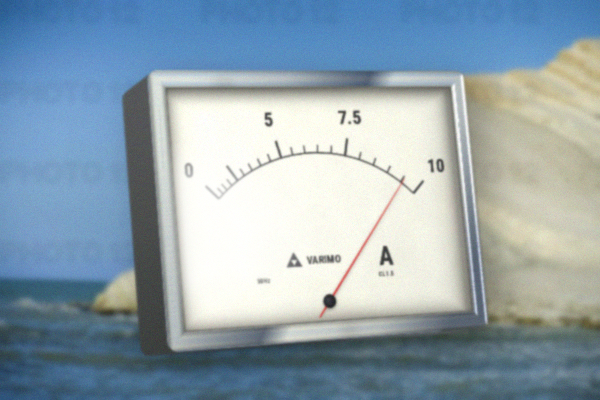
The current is 9.5 A
